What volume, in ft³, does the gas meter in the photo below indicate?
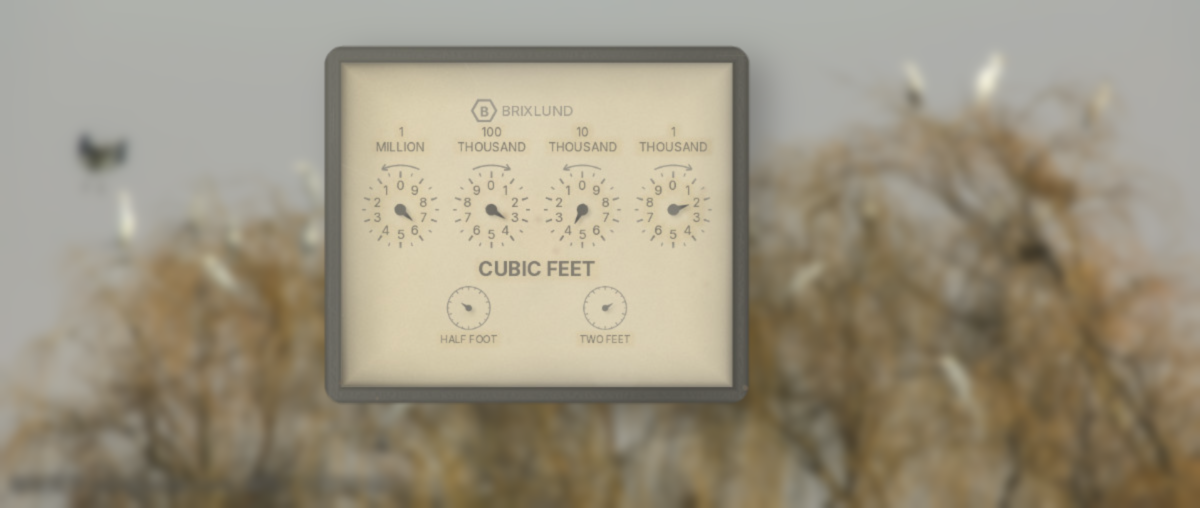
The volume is 634200 ft³
